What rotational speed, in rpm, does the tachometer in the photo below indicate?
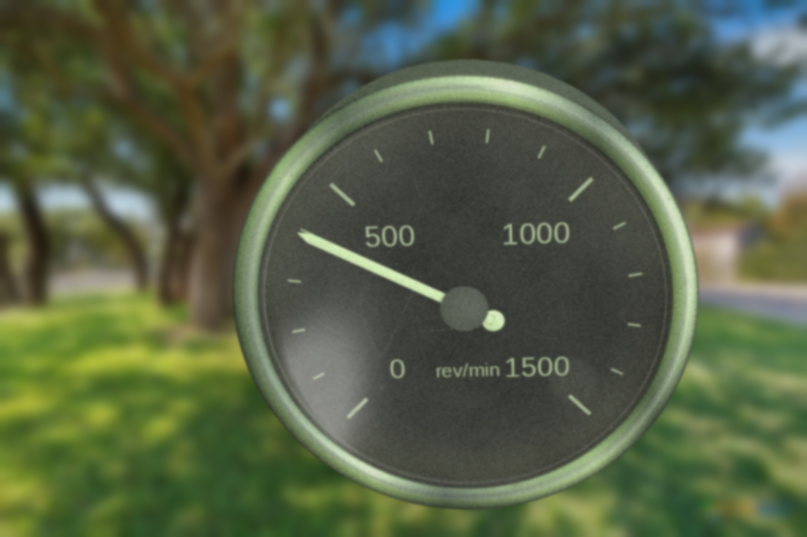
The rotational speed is 400 rpm
